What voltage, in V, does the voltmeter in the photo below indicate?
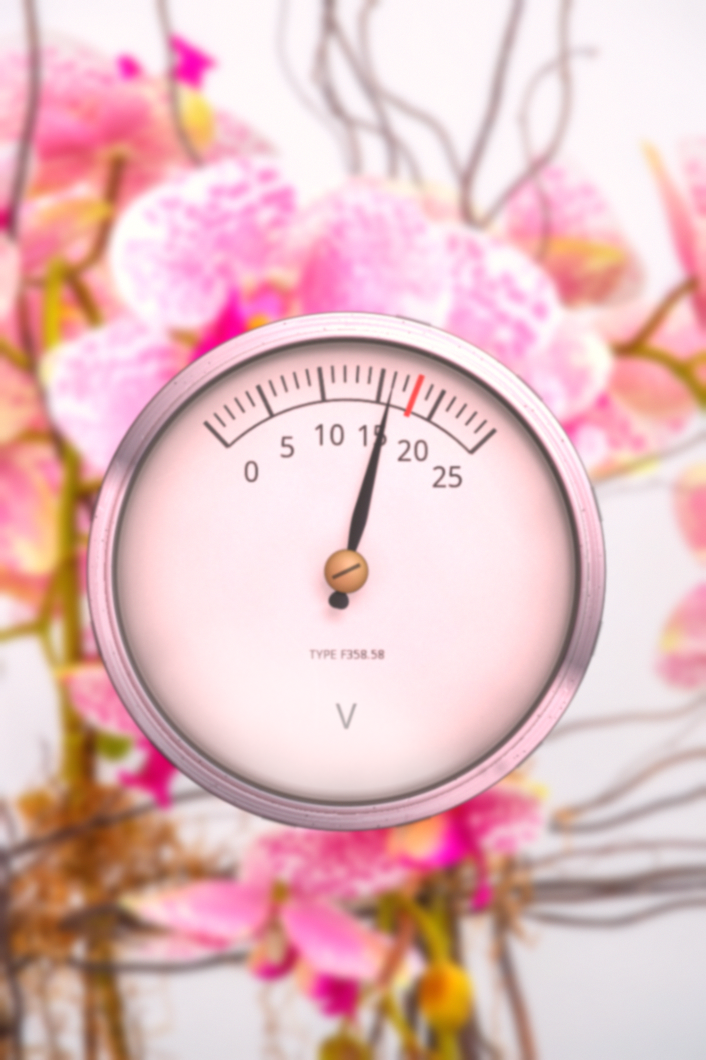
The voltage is 16 V
